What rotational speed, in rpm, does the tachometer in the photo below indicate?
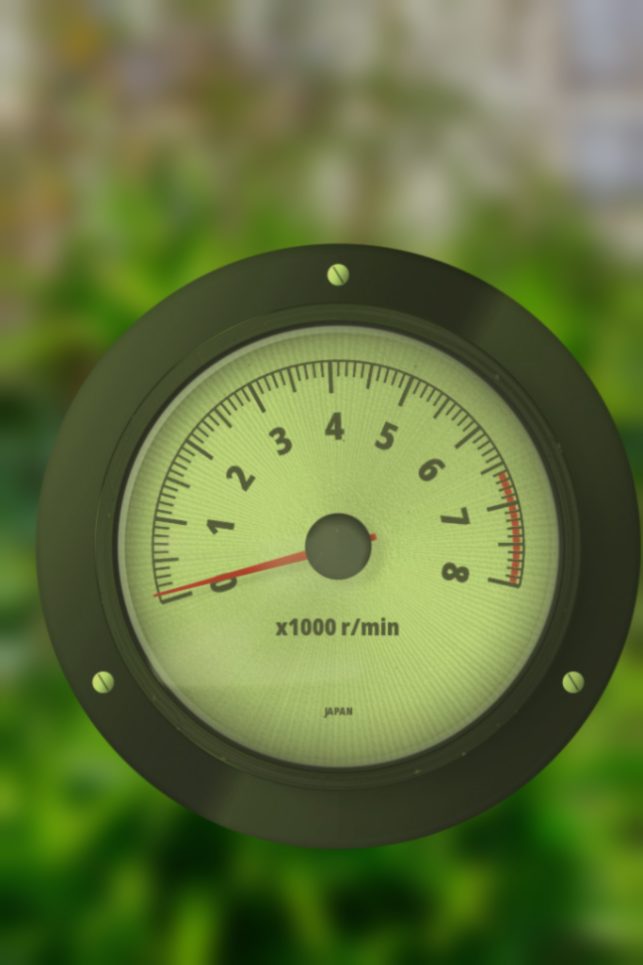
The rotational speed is 100 rpm
